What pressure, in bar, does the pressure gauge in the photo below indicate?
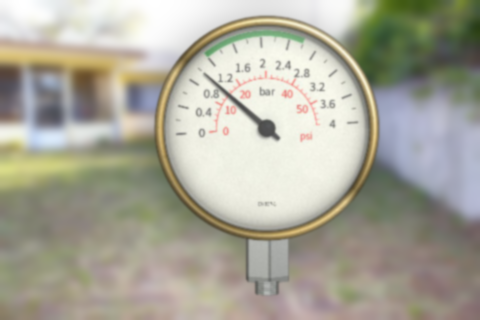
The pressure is 1 bar
